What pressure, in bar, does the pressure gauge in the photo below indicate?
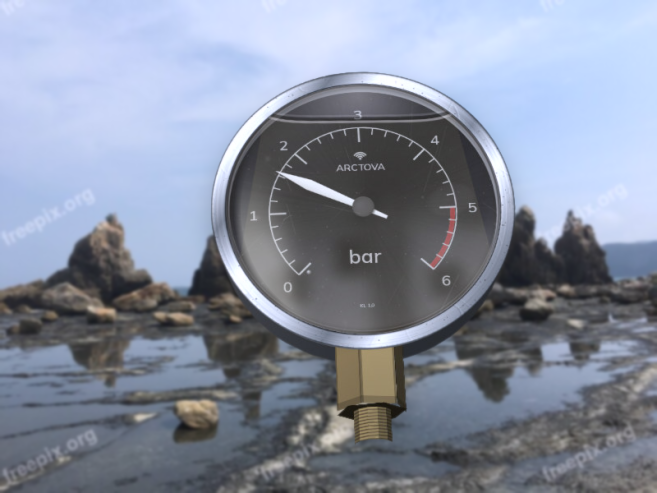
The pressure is 1.6 bar
